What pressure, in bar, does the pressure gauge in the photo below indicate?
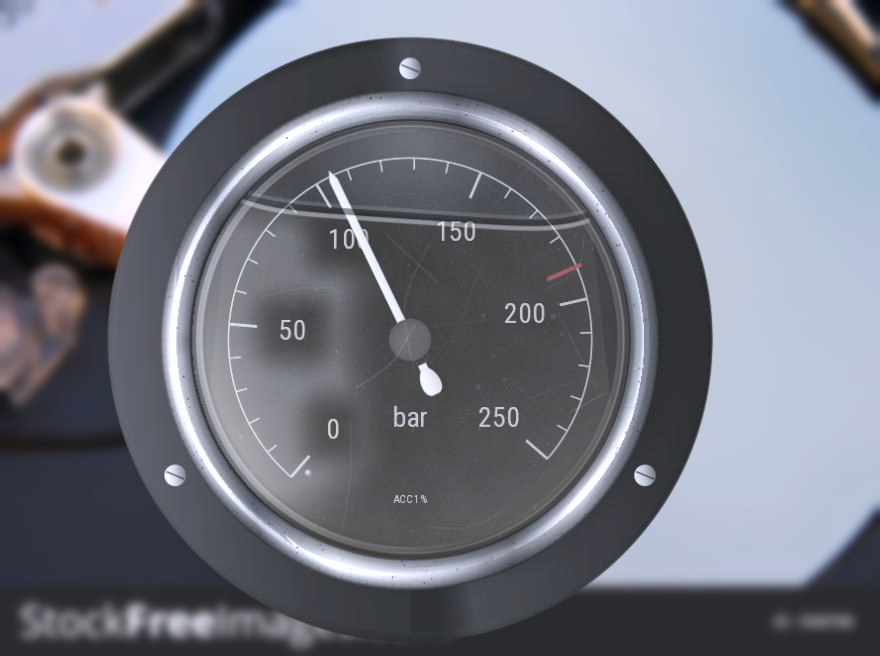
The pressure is 105 bar
